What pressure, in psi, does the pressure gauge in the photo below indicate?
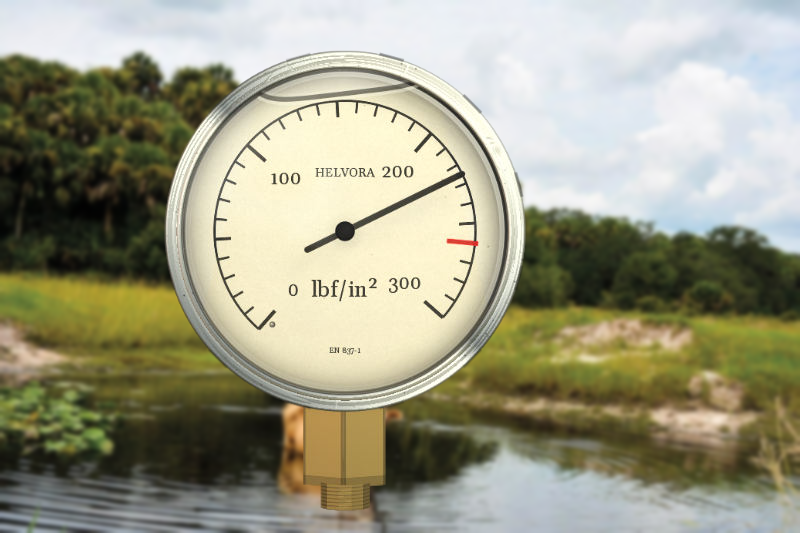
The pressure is 225 psi
